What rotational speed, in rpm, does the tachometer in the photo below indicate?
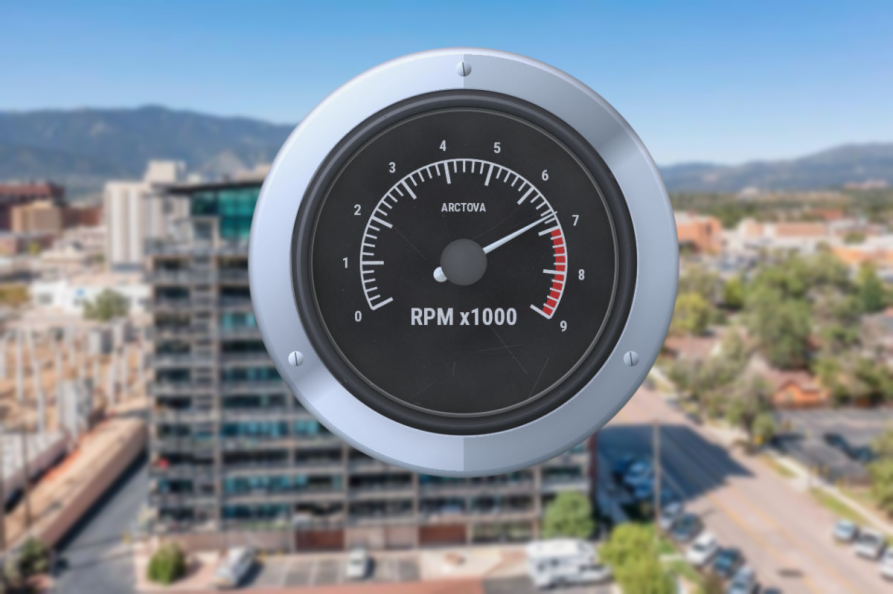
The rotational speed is 6700 rpm
